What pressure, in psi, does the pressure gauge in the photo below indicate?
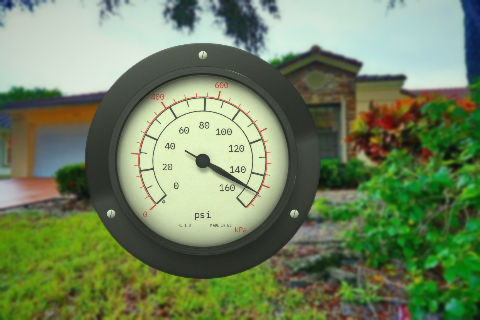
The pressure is 150 psi
